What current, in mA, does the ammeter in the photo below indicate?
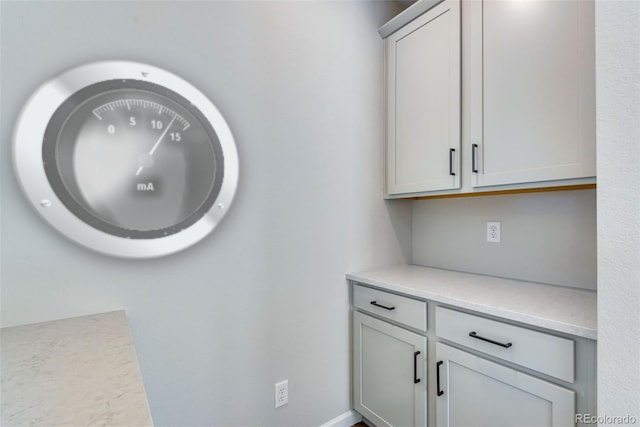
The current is 12.5 mA
